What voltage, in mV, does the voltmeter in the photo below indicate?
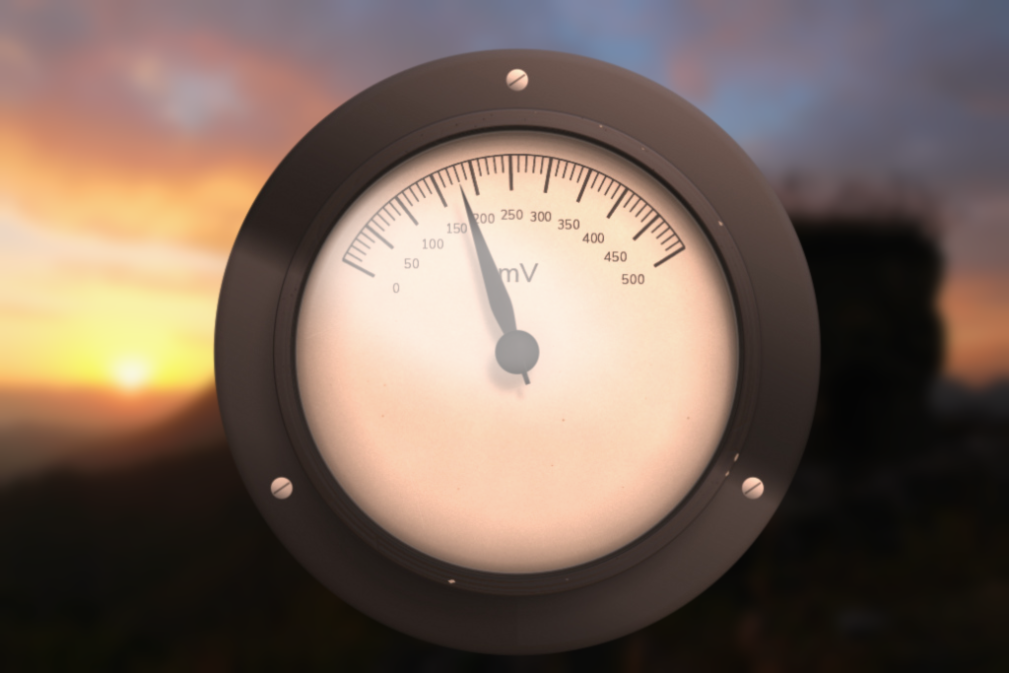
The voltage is 180 mV
